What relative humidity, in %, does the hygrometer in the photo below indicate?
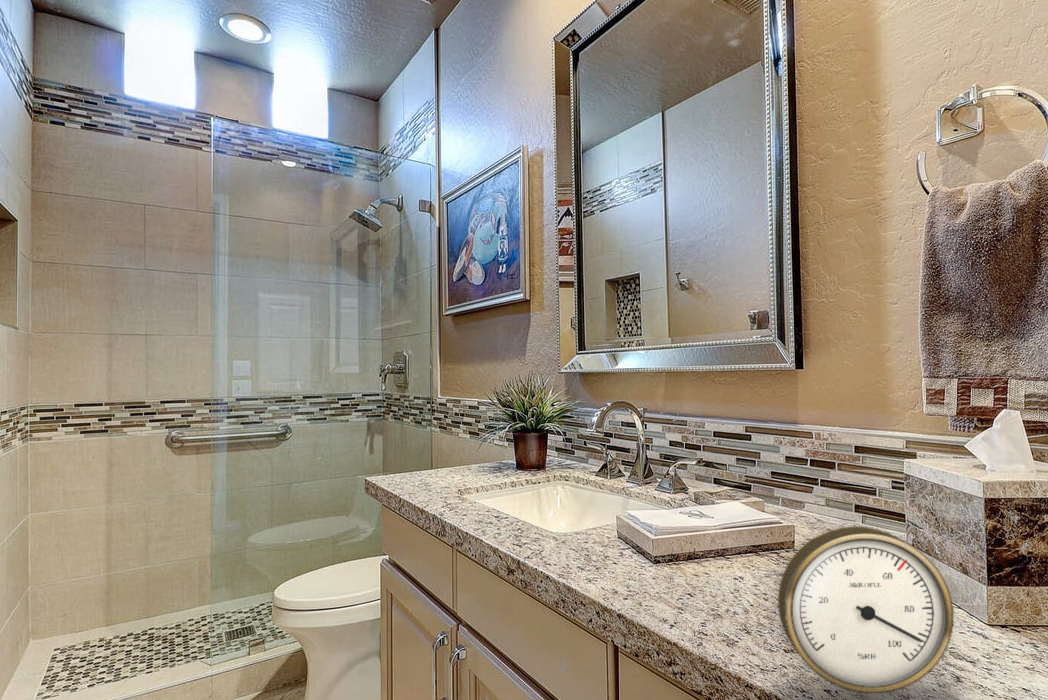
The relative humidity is 92 %
